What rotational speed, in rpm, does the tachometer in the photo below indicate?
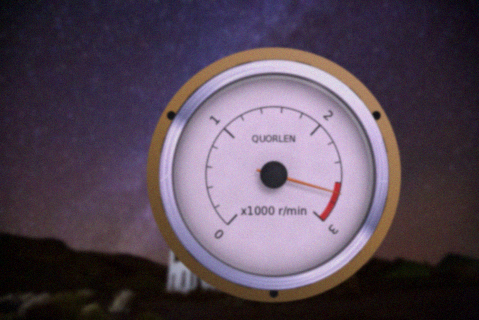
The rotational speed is 2700 rpm
